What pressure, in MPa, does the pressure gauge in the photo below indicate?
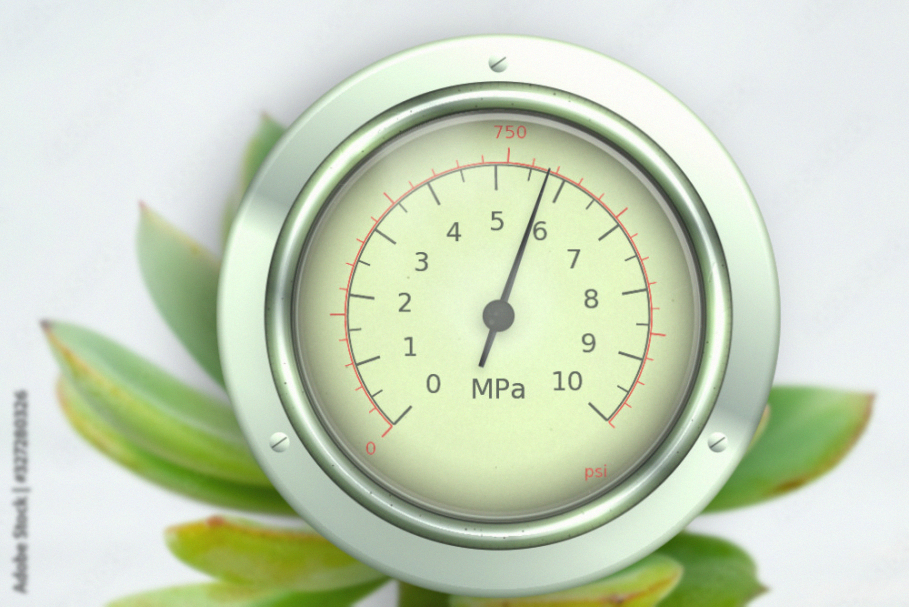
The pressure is 5.75 MPa
